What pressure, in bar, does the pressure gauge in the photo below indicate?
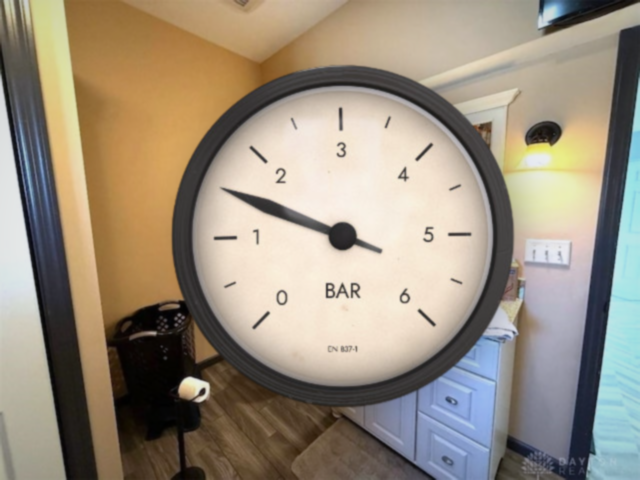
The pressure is 1.5 bar
